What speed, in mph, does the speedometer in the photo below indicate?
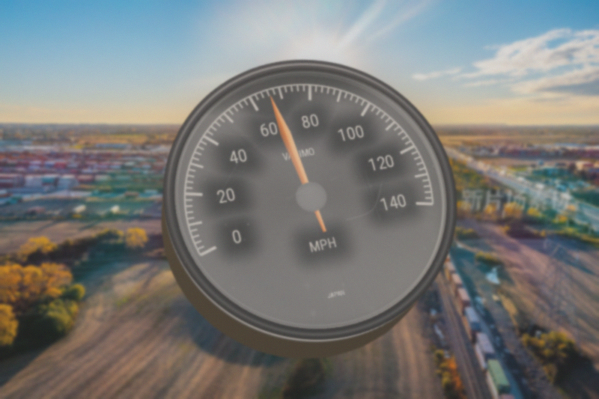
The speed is 66 mph
